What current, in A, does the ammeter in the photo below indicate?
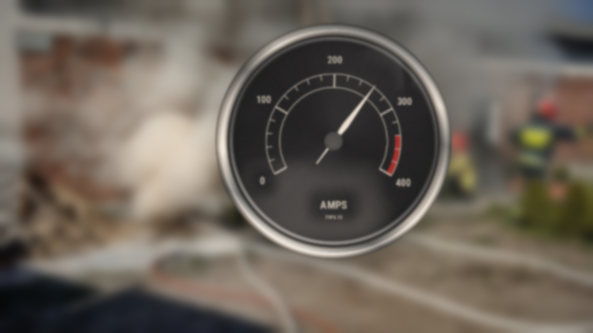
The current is 260 A
